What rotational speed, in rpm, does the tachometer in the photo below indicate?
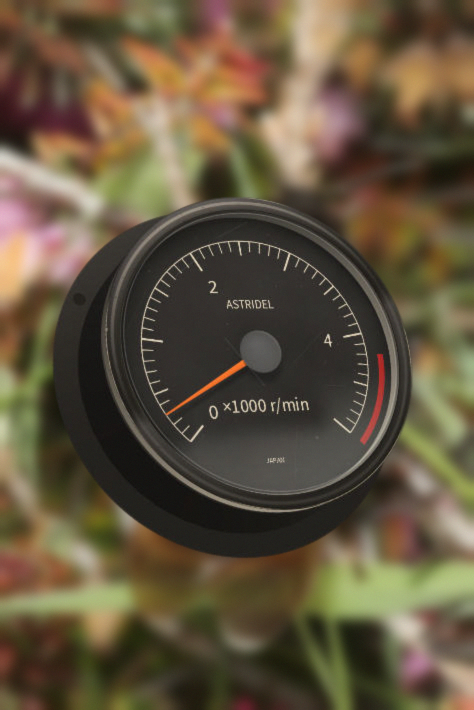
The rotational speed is 300 rpm
